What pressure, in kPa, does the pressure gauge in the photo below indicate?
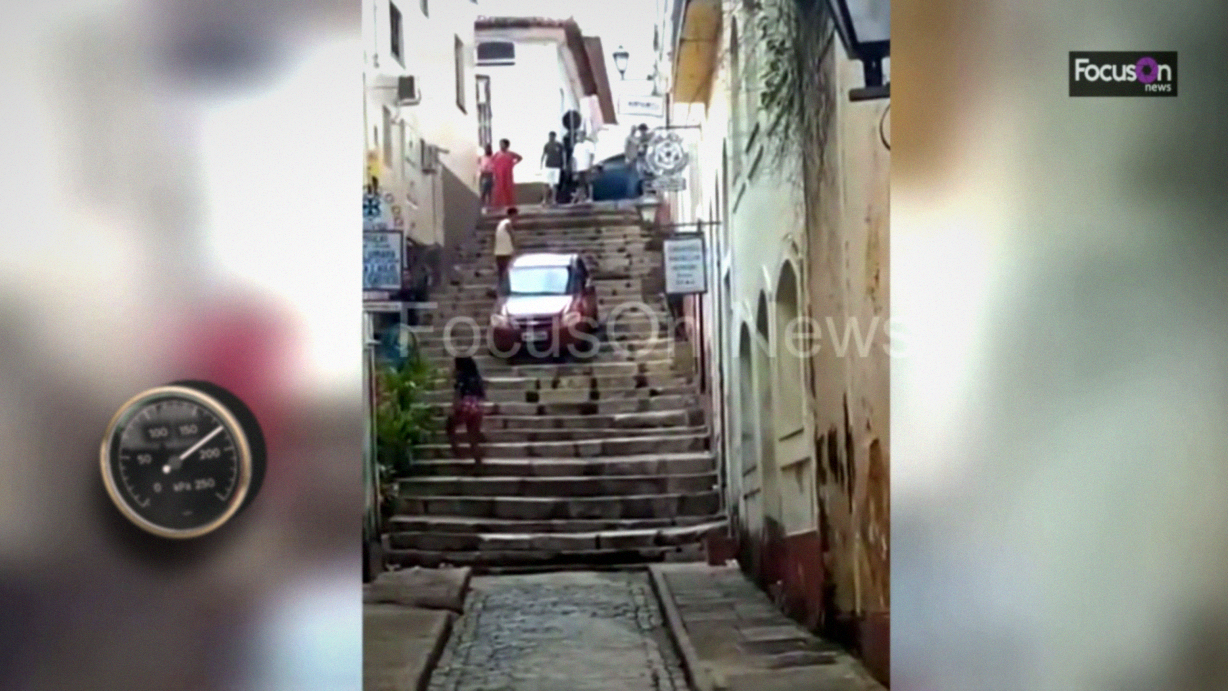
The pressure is 180 kPa
